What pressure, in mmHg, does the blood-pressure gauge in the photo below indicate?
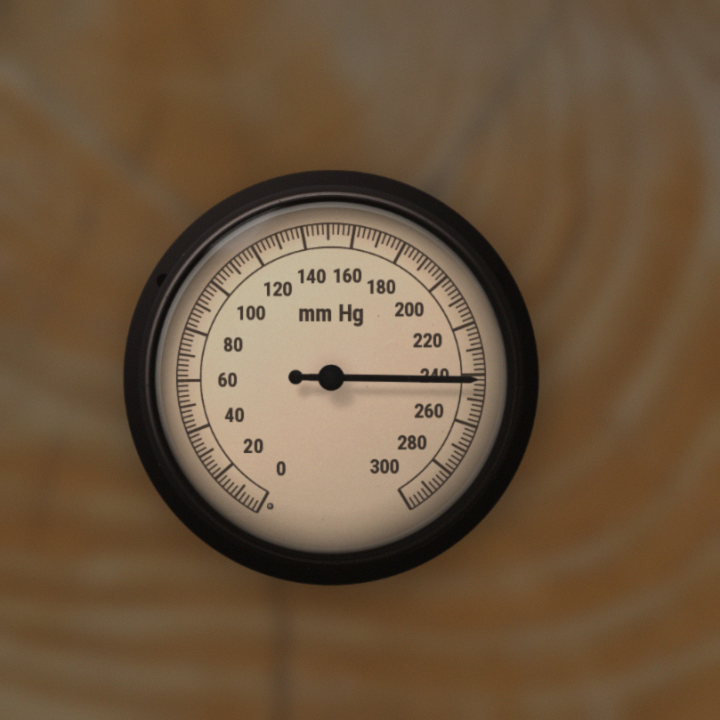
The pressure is 242 mmHg
